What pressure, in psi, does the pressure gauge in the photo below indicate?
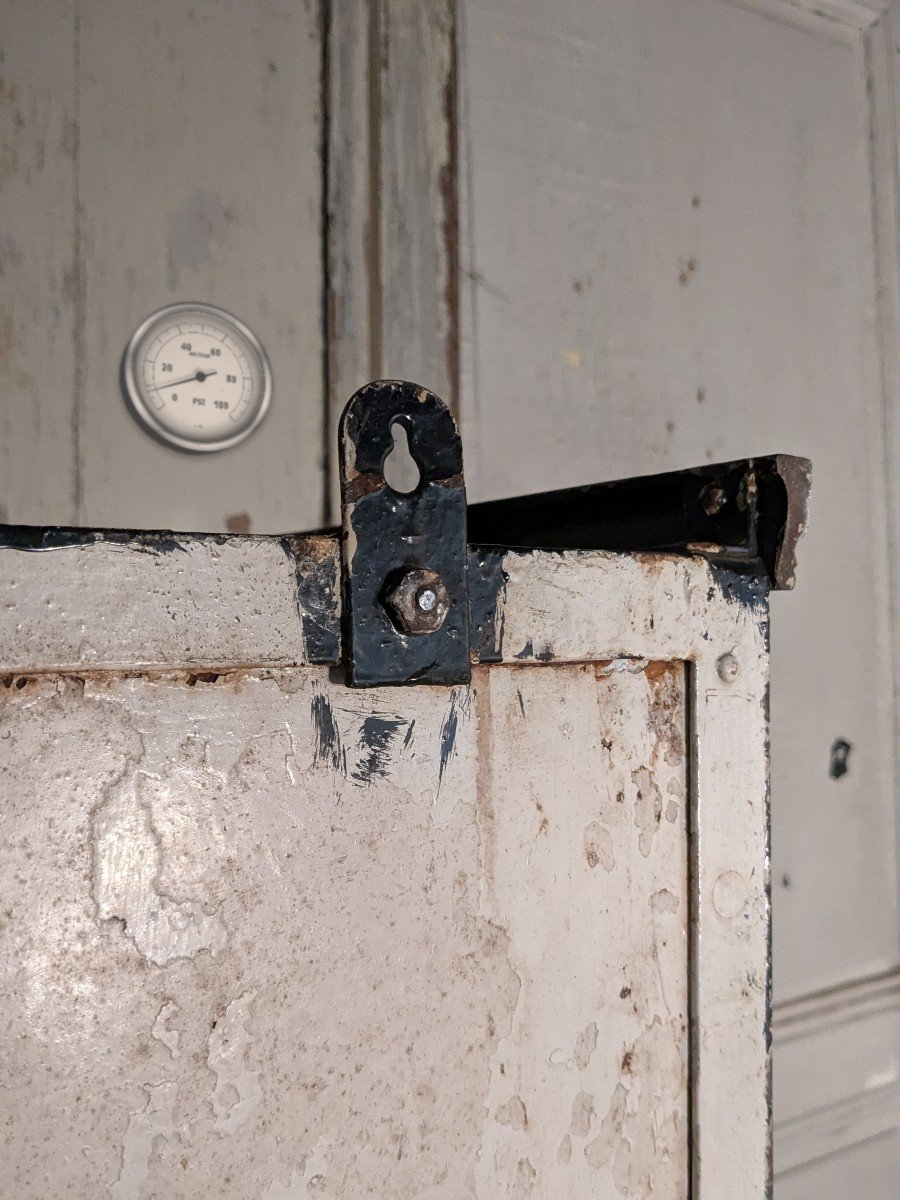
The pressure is 7.5 psi
